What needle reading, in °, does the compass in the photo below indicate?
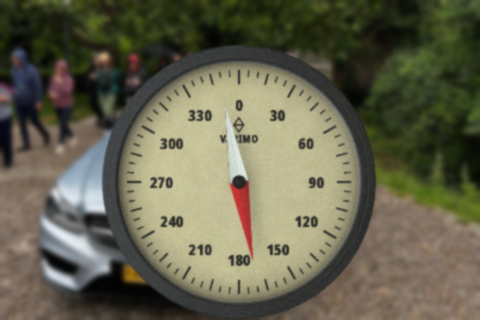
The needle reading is 170 °
